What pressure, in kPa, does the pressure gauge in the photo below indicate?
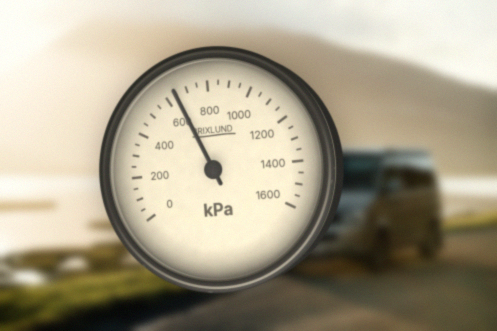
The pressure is 650 kPa
